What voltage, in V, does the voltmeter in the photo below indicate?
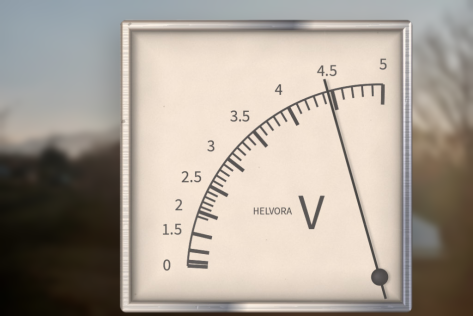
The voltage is 4.45 V
